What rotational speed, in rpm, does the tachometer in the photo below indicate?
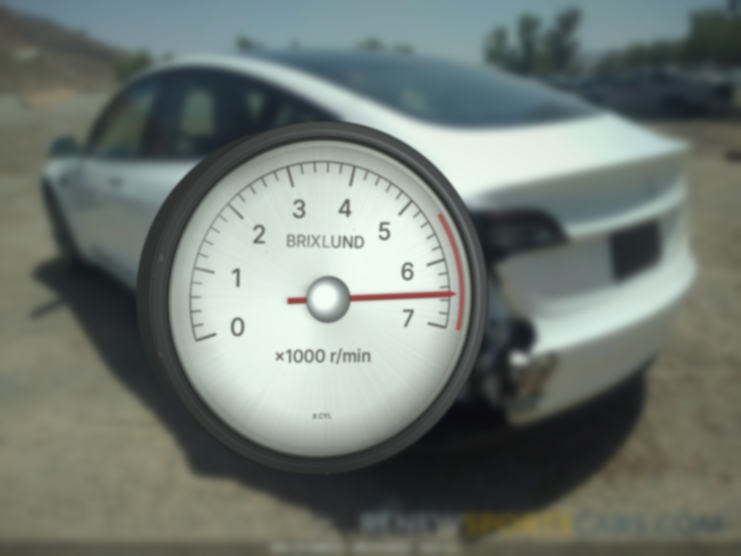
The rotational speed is 6500 rpm
